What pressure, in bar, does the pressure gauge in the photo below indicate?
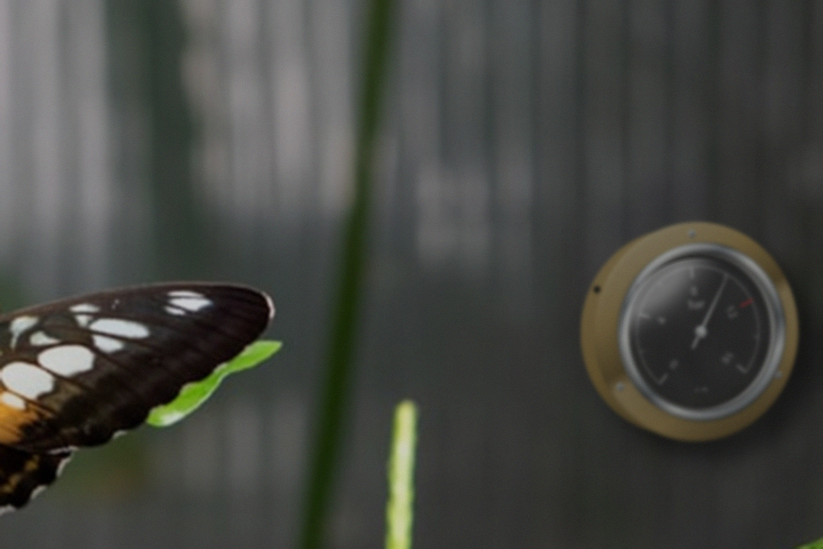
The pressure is 10 bar
